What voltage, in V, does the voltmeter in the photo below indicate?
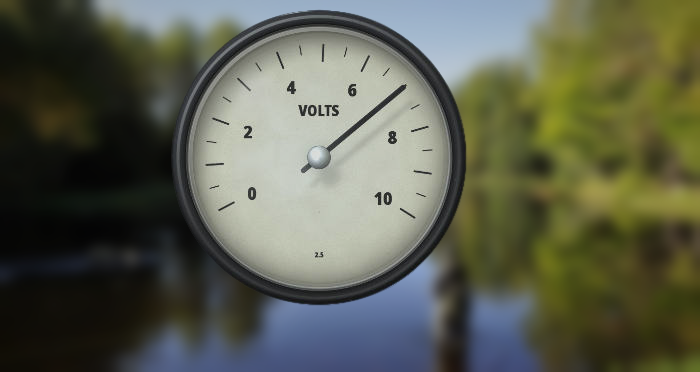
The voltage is 7 V
